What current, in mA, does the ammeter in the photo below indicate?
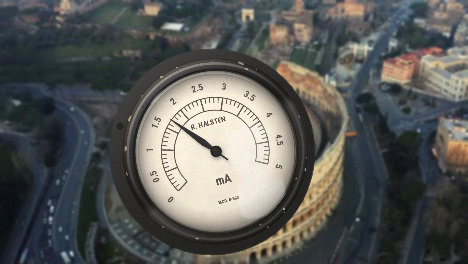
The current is 1.7 mA
